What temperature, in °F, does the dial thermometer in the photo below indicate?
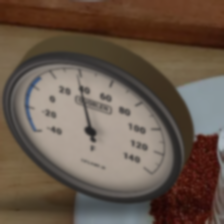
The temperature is 40 °F
